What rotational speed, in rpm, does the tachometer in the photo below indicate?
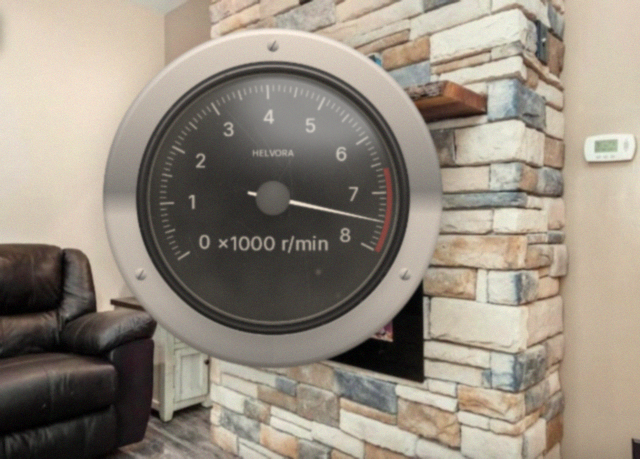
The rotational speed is 7500 rpm
